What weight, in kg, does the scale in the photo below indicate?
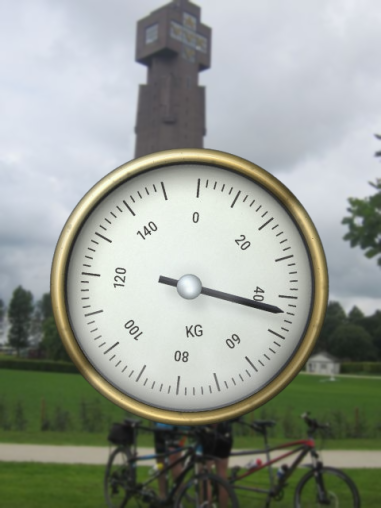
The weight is 44 kg
